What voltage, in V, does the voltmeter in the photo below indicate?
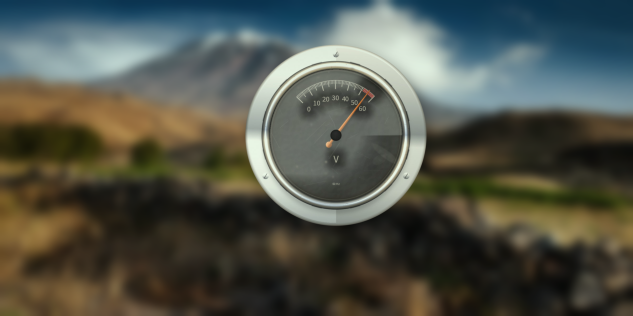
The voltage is 55 V
